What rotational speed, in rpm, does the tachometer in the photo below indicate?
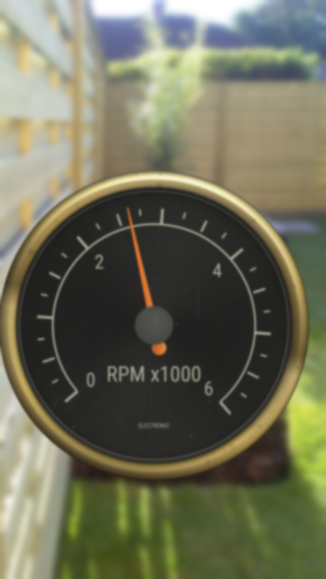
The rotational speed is 2625 rpm
